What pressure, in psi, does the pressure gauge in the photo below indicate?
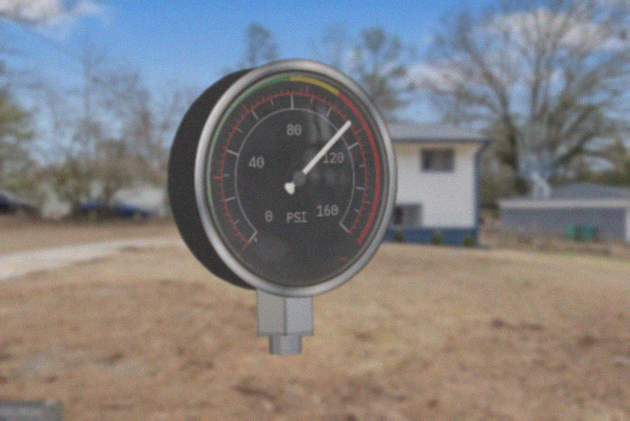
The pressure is 110 psi
